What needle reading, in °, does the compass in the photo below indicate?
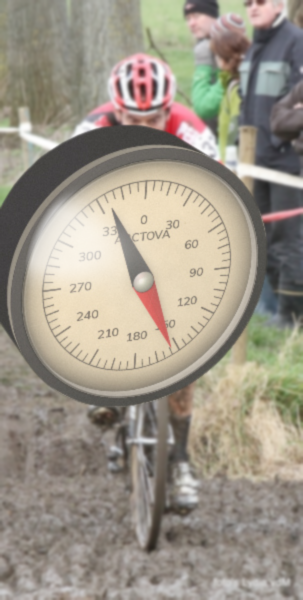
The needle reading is 155 °
